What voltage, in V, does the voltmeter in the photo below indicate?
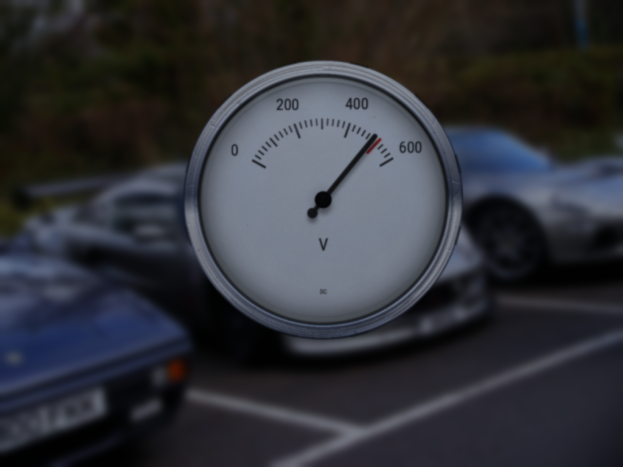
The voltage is 500 V
